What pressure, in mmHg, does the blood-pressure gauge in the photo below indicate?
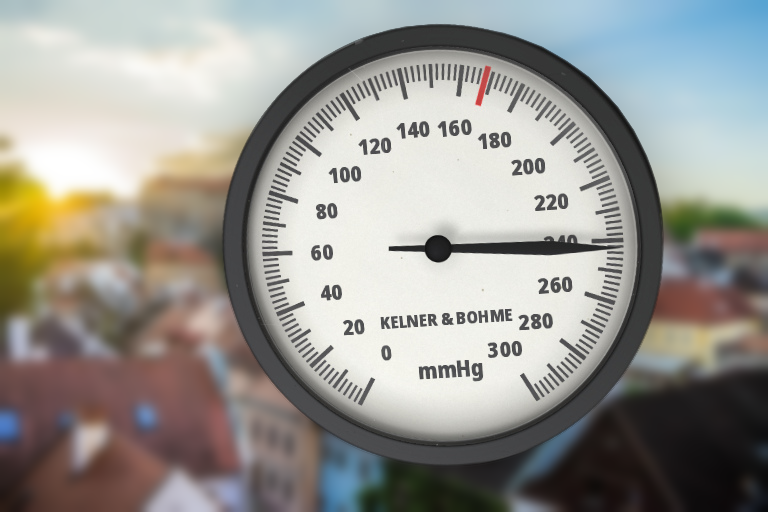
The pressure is 242 mmHg
